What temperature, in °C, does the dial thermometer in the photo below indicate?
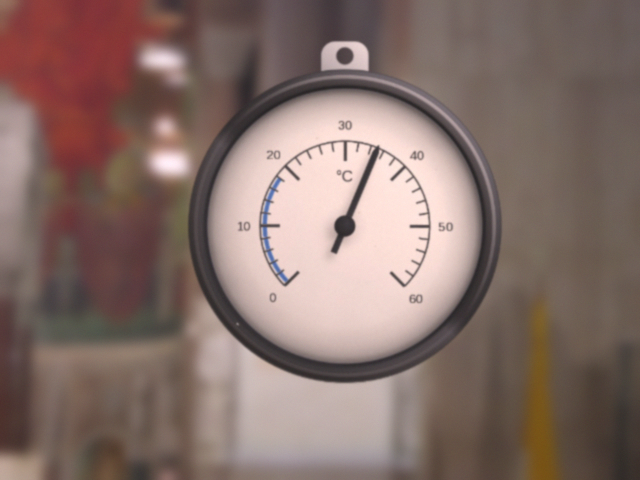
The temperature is 35 °C
